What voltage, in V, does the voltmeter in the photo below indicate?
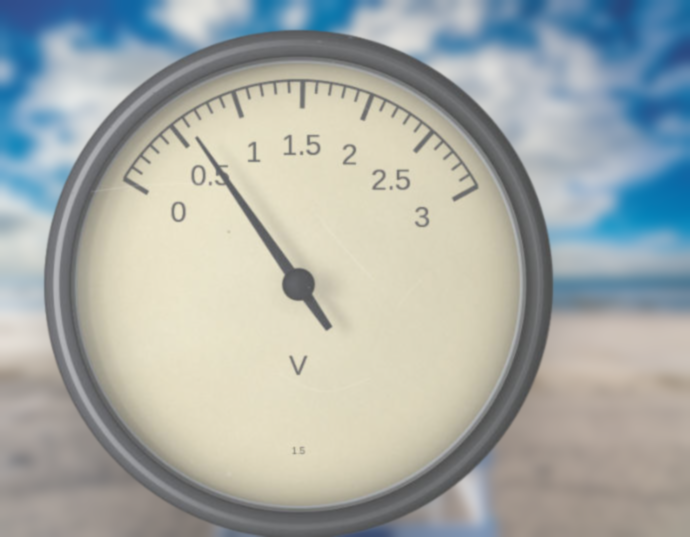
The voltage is 0.6 V
